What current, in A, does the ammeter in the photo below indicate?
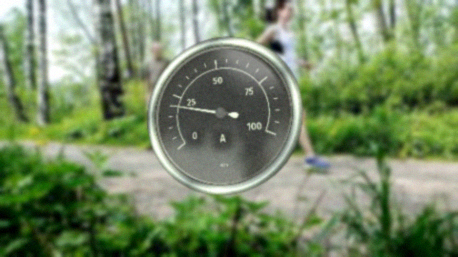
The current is 20 A
